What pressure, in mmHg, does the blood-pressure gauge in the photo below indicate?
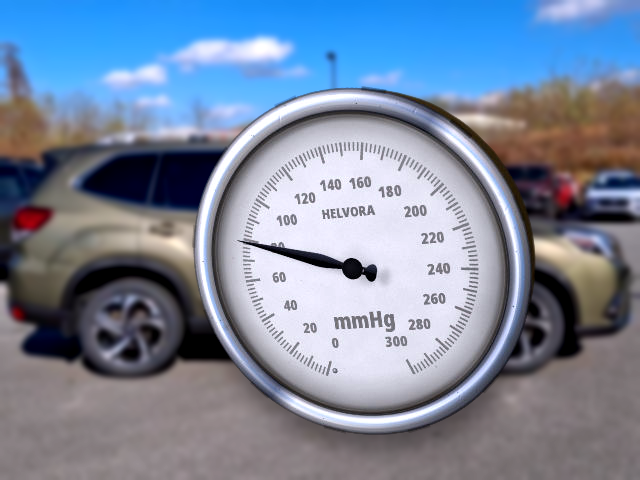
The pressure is 80 mmHg
